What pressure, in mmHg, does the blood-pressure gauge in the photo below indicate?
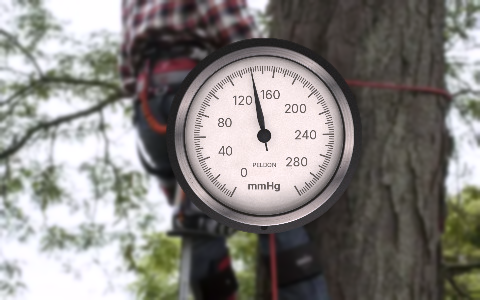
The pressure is 140 mmHg
